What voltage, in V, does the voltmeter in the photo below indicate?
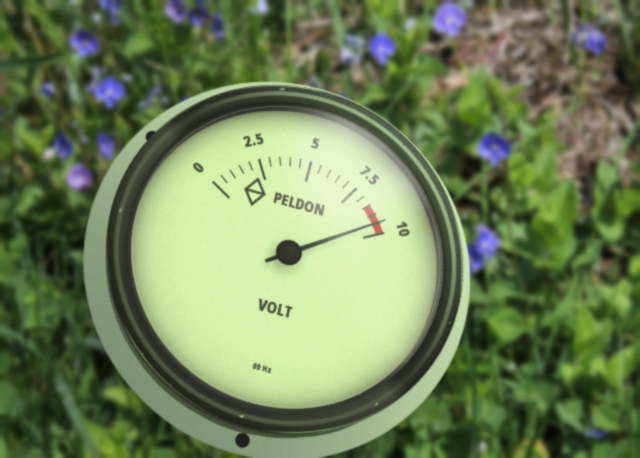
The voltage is 9.5 V
